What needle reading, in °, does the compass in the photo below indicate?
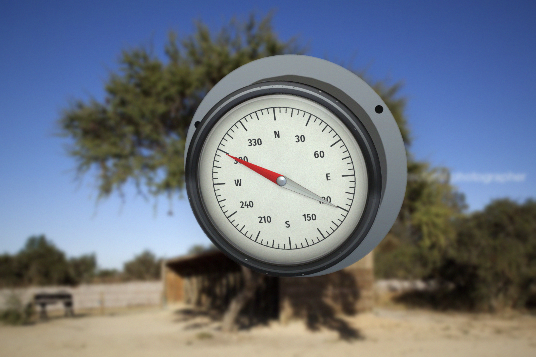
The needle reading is 300 °
